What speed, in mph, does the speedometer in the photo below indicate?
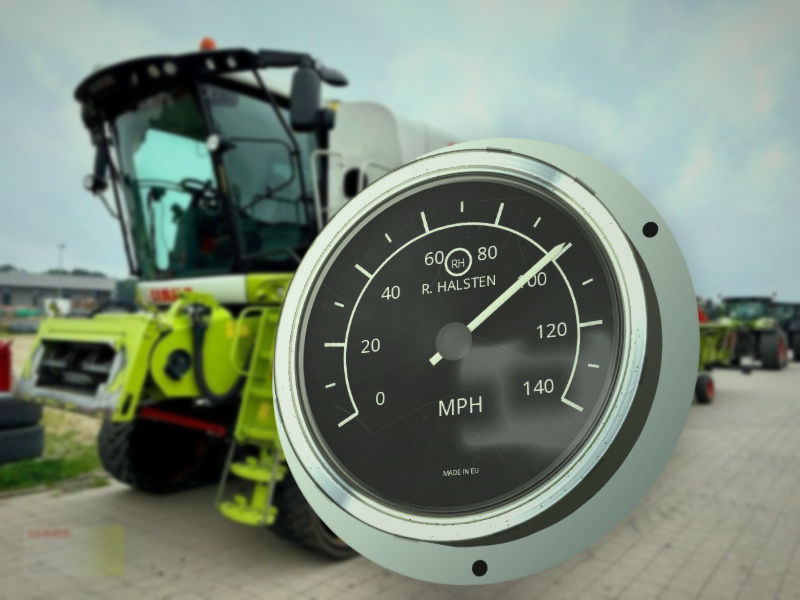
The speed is 100 mph
